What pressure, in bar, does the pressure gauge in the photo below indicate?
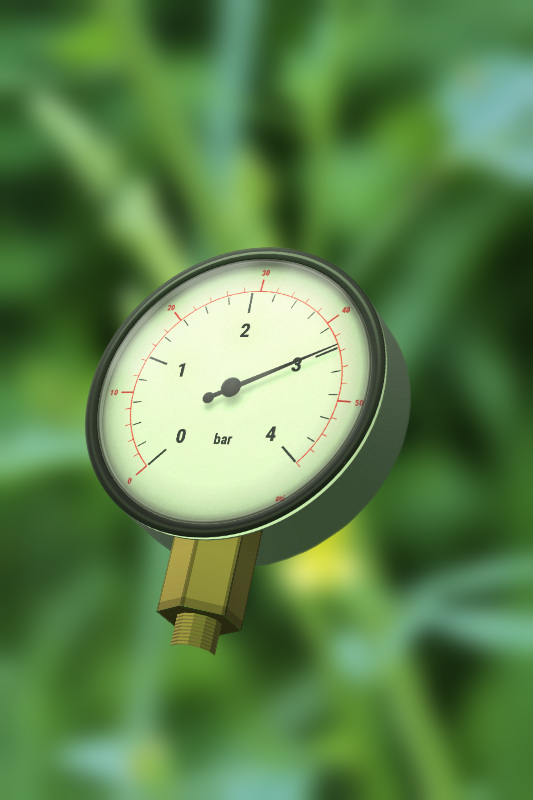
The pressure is 3 bar
